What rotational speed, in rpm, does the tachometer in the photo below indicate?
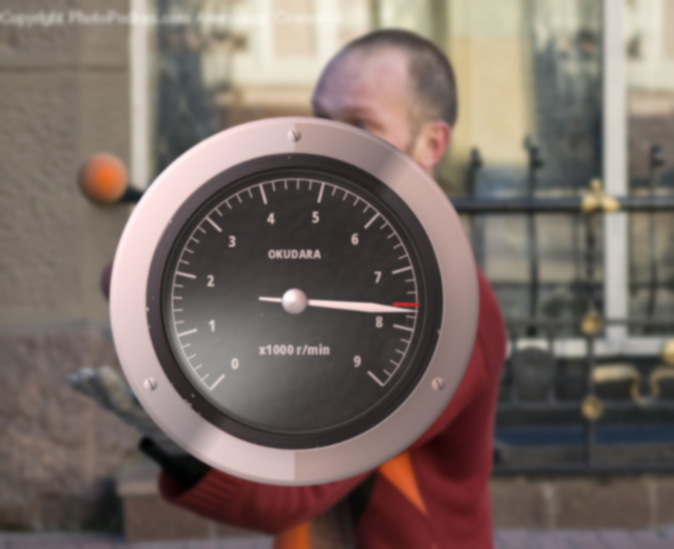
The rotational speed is 7700 rpm
